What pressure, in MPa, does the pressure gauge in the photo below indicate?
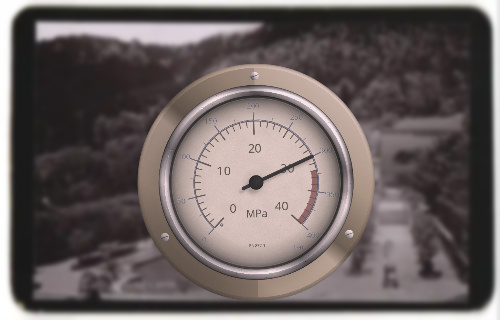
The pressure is 30 MPa
